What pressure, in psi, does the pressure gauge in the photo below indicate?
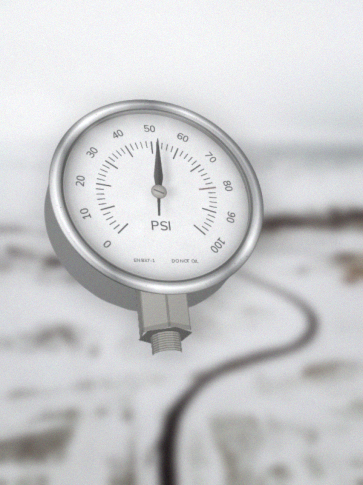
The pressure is 52 psi
